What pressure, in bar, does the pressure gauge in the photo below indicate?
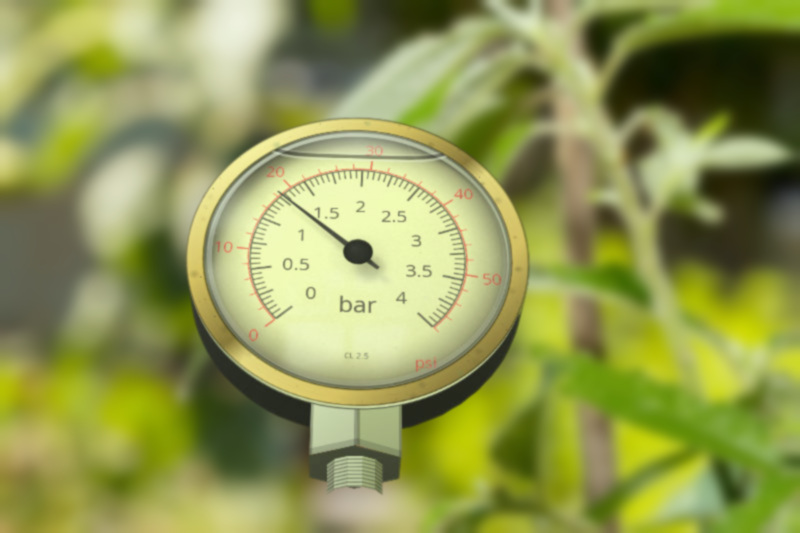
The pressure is 1.25 bar
